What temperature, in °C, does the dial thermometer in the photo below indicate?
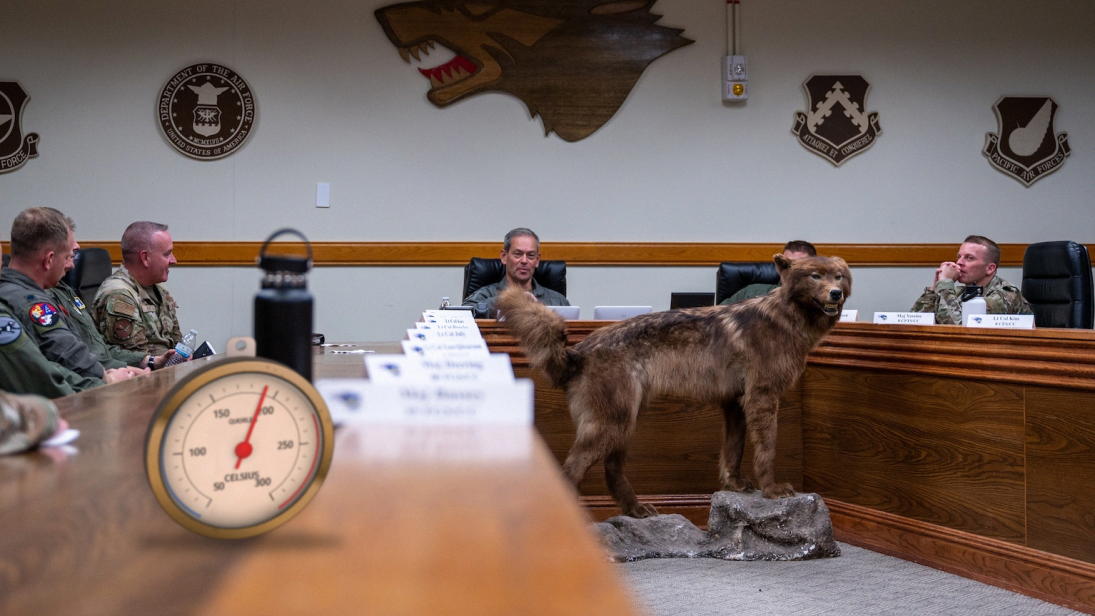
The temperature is 190 °C
